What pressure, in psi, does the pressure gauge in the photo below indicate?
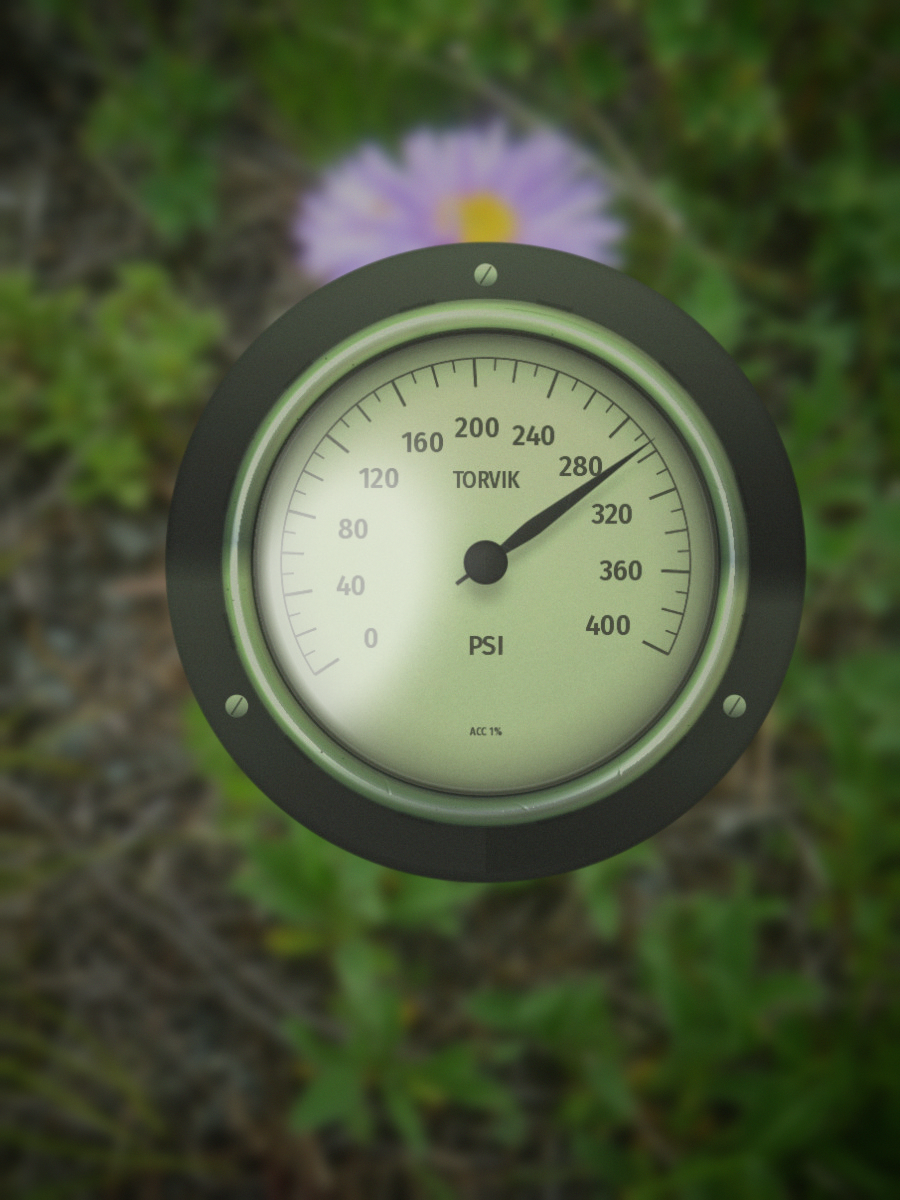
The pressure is 295 psi
